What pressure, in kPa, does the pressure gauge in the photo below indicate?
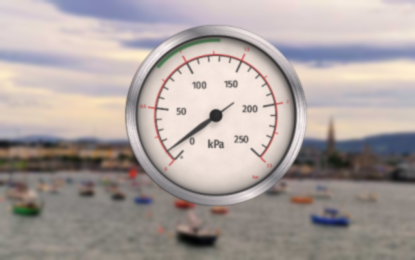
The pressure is 10 kPa
